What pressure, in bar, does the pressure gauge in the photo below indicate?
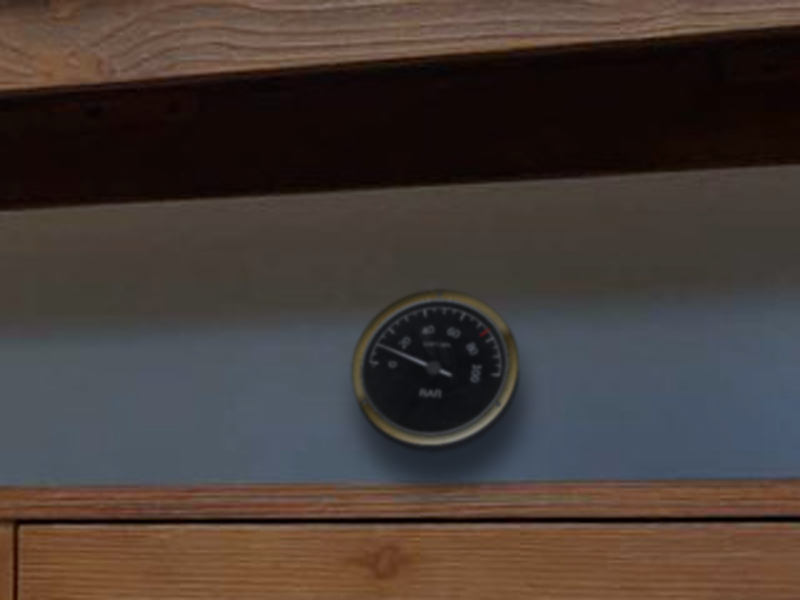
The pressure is 10 bar
